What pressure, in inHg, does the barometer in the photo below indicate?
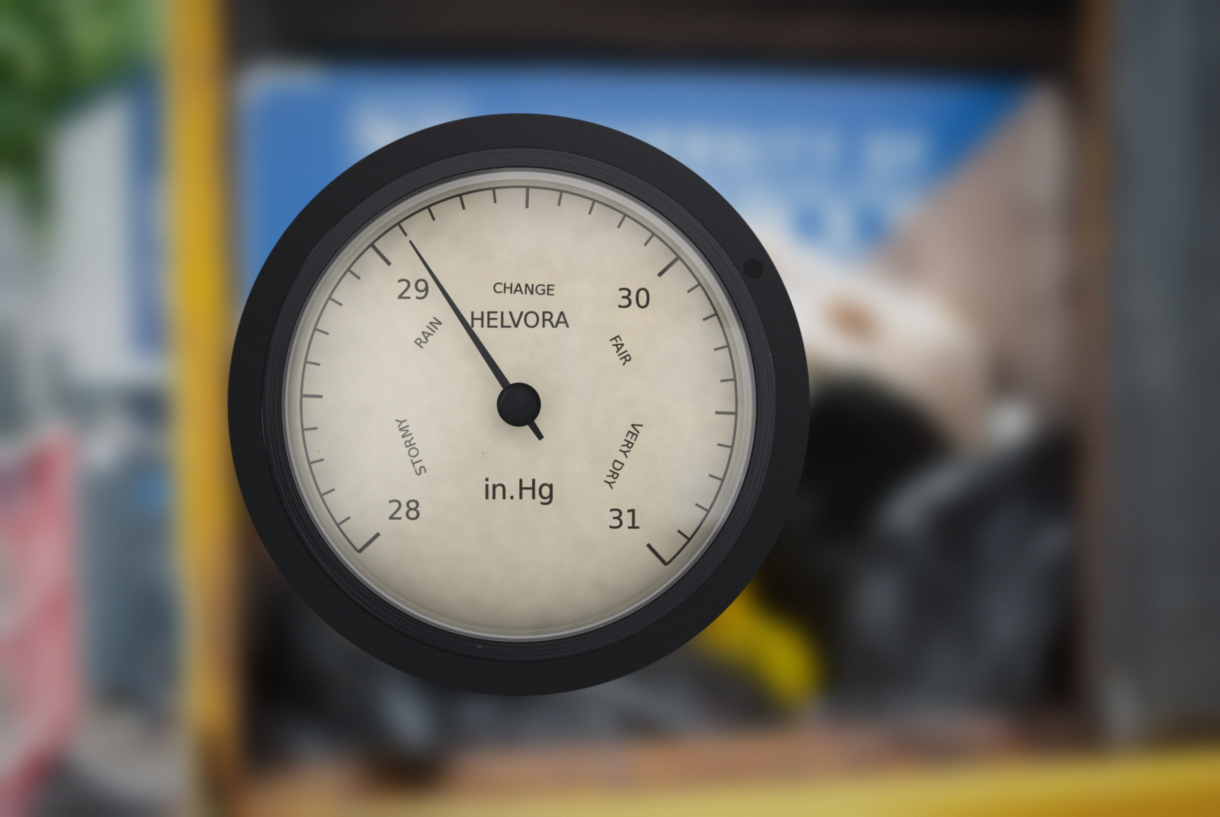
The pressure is 29.1 inHg
